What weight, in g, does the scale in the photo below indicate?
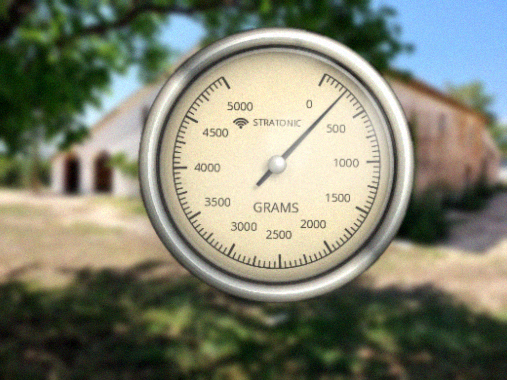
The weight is 250 g
